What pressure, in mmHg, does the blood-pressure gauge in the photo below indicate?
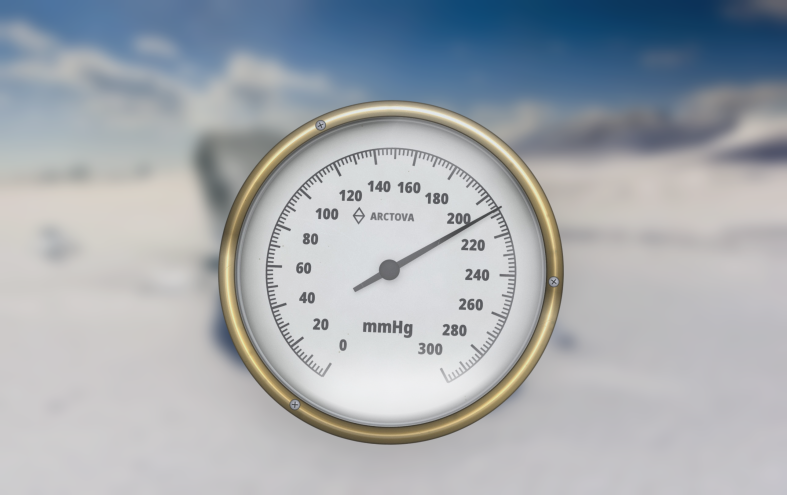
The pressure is 208 mmHg
